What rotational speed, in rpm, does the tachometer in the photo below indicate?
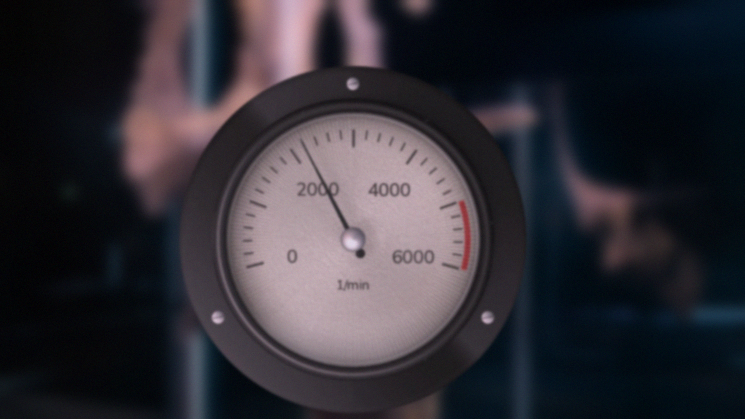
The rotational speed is 2200 rpm
